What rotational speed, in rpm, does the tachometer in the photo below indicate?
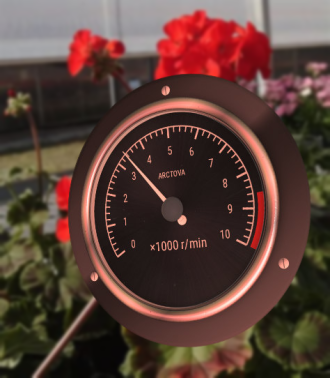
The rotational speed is 3400 rpm
